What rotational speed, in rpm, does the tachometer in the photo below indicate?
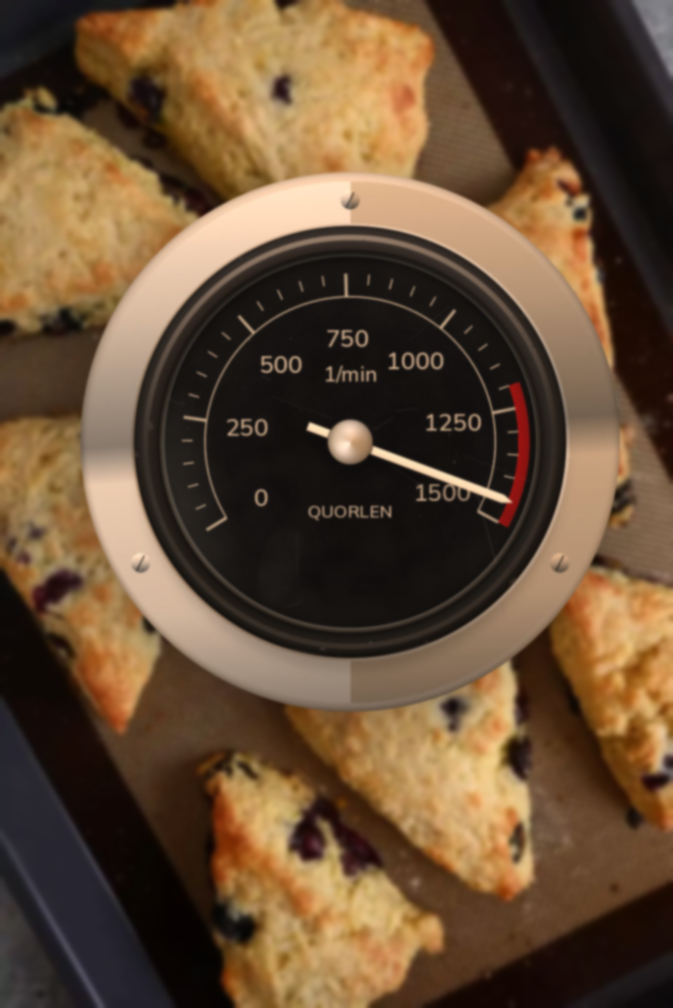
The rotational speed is 1450 rpm
